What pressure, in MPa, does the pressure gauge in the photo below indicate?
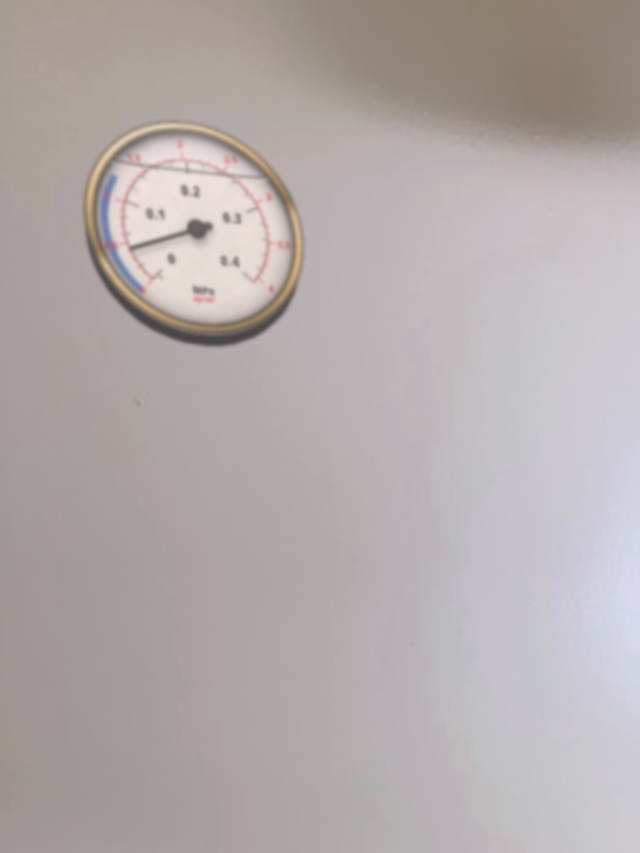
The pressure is 0.04 MPa
